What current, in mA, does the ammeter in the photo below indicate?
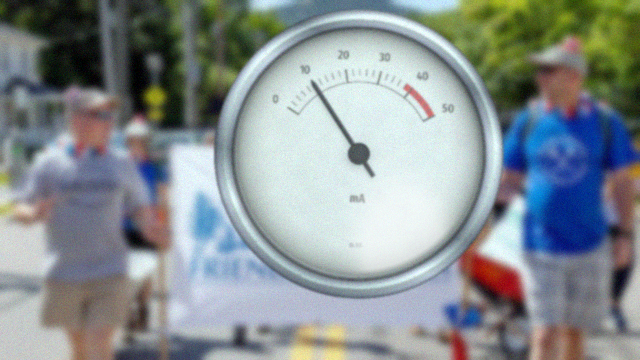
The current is 10 mA
